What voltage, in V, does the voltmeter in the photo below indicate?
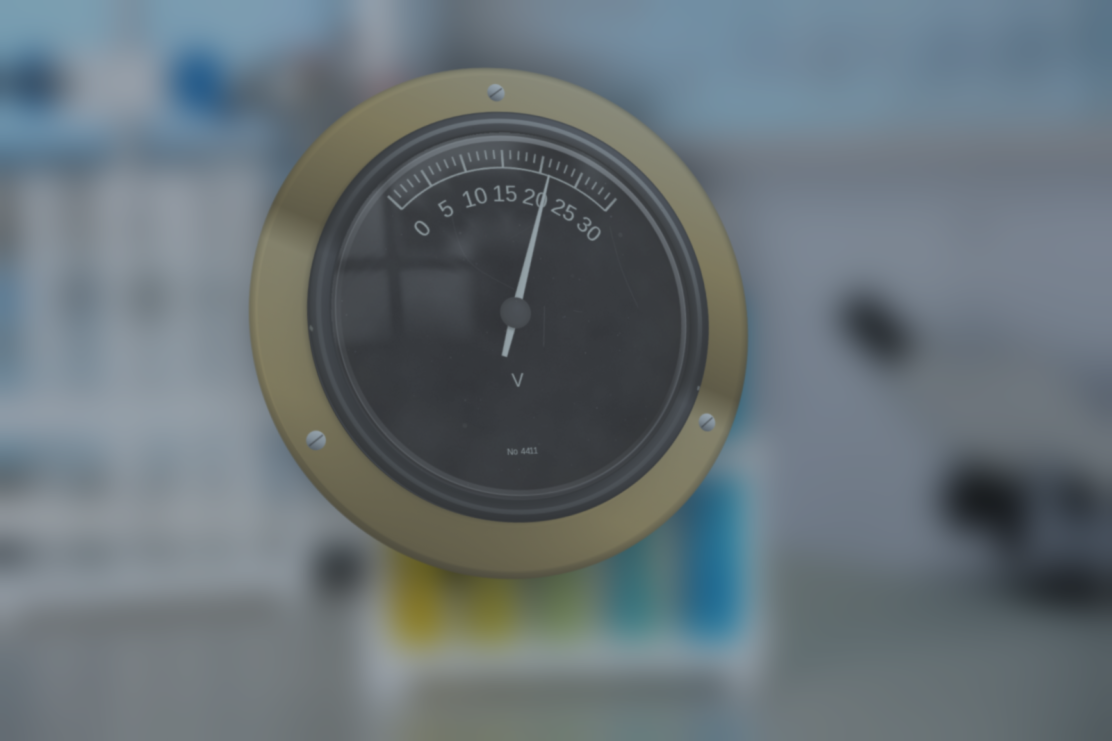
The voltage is 21 V
